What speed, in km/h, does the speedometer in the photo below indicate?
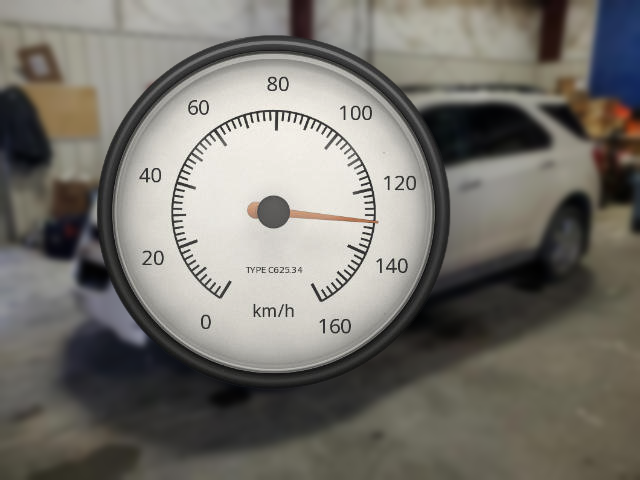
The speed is 130 km/h
